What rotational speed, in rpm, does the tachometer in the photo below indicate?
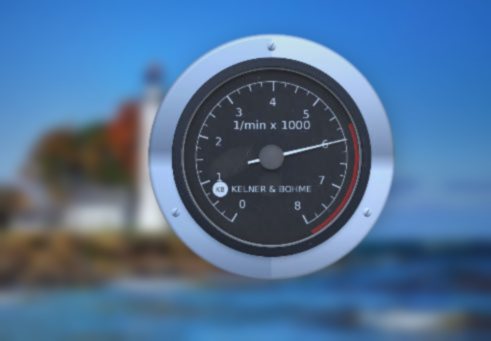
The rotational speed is 6000 rpm
